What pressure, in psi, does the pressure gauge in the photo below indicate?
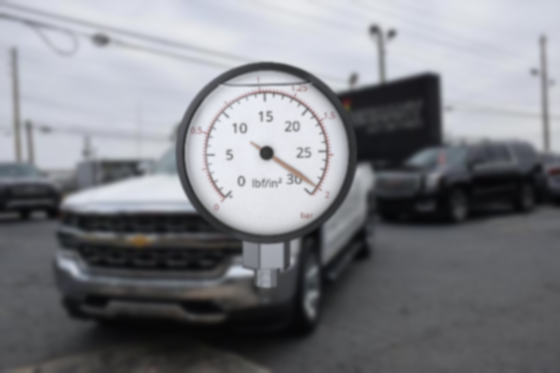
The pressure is 29 psi
